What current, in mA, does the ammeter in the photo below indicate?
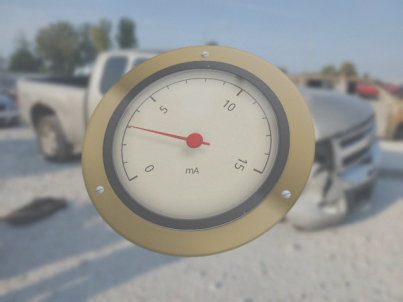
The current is 3 mA
